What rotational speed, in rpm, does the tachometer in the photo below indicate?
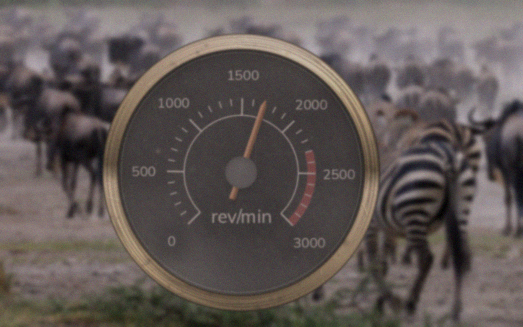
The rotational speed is 1700 rpm
